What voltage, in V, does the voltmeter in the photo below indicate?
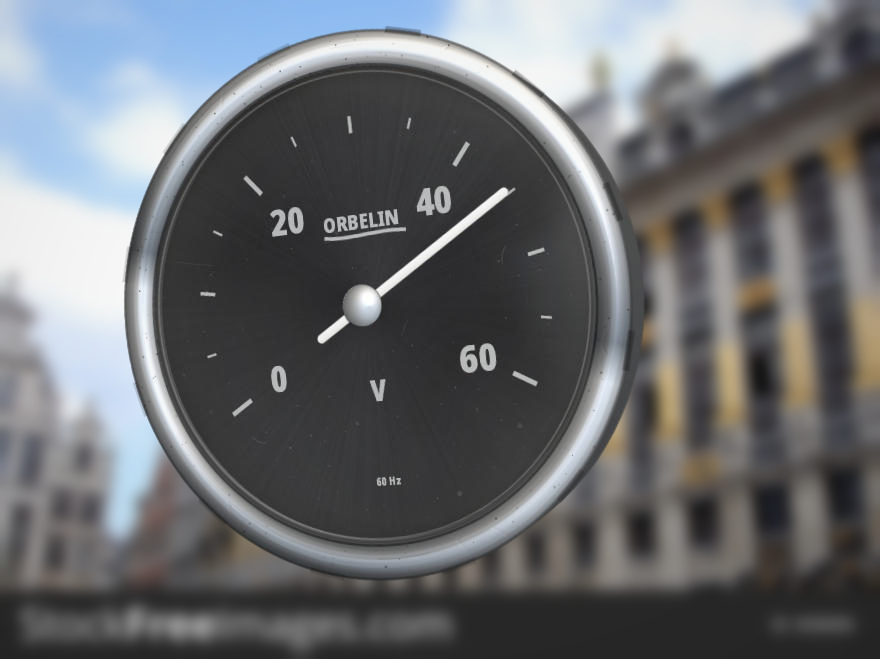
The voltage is 45 V
